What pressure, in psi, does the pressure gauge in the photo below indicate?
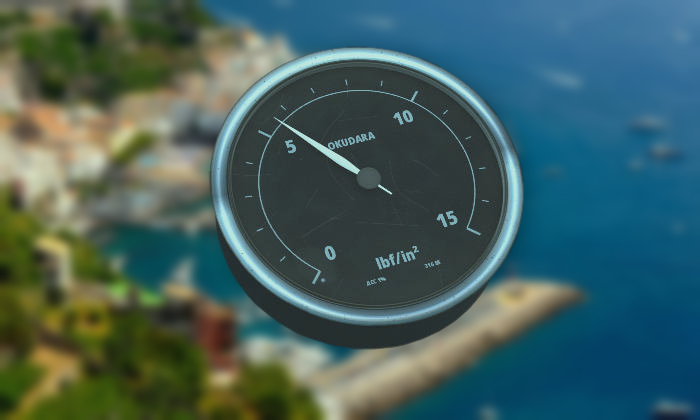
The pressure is 5.5 psi
